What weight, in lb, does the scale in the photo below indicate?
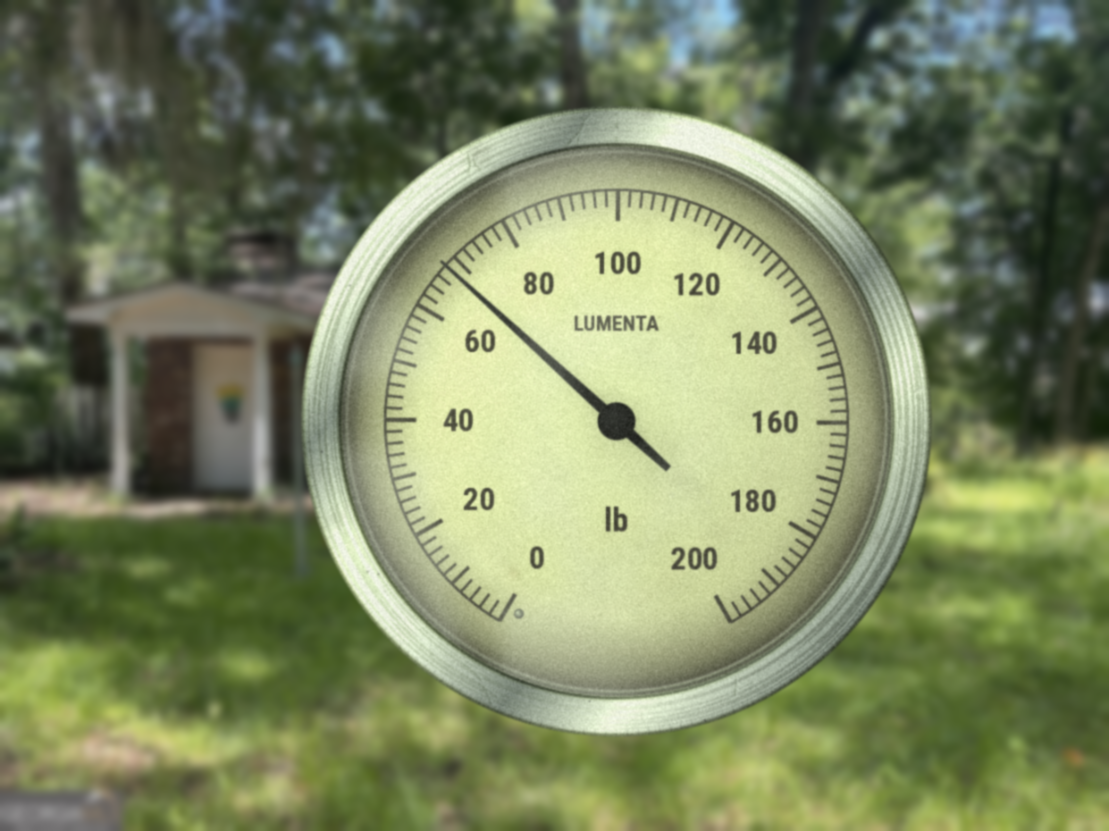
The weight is 68 lb
